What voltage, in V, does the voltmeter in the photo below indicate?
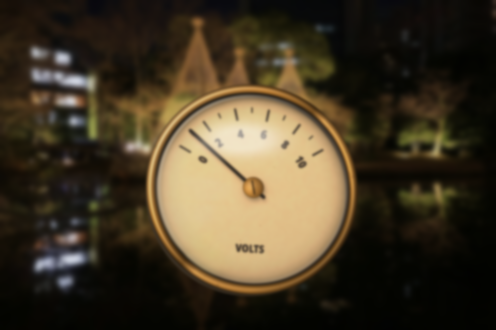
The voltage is 1 V
